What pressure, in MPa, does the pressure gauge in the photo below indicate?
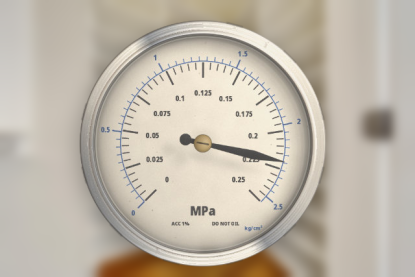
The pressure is 0.22 MPa
